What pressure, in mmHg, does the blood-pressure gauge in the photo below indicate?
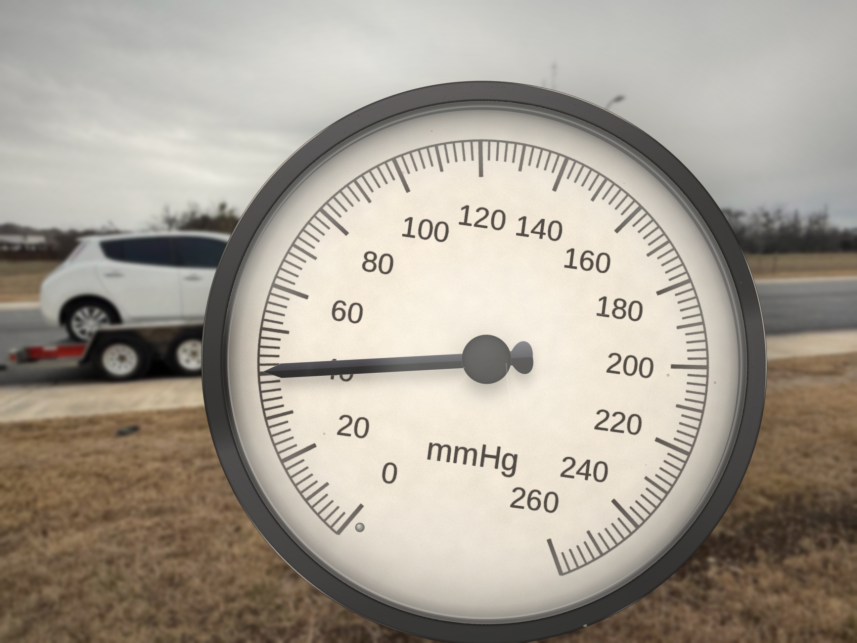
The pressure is 40 mmHg
